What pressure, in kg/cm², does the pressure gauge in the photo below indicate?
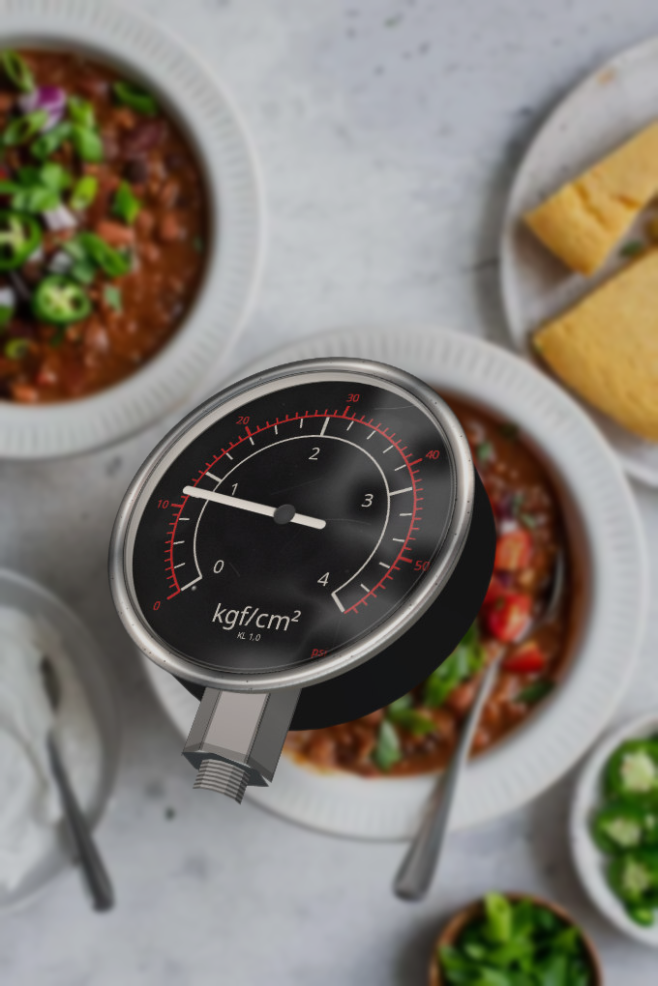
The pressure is 0.8 kg/cm²
